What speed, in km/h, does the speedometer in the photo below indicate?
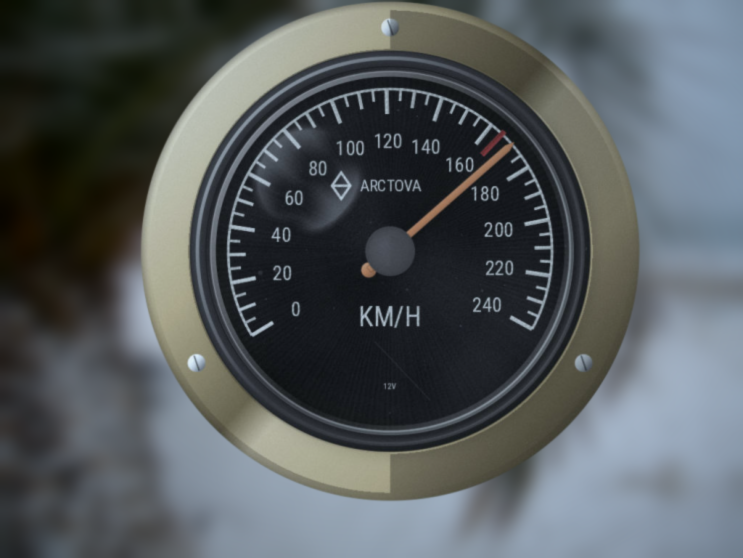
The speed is 170 km/h
